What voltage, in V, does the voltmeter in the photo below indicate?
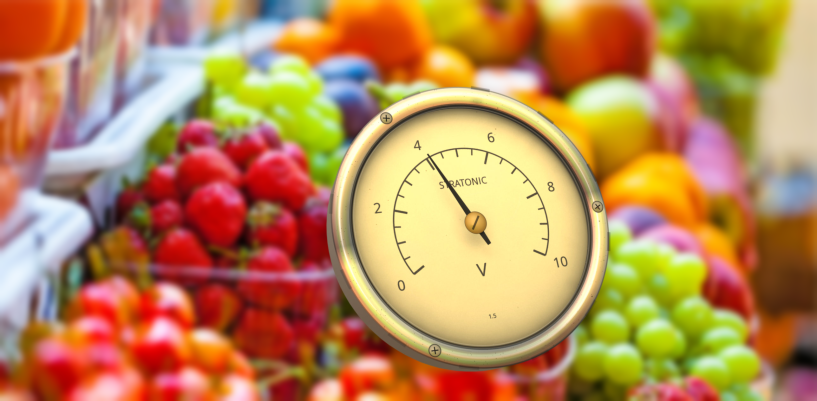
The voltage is 4 V
